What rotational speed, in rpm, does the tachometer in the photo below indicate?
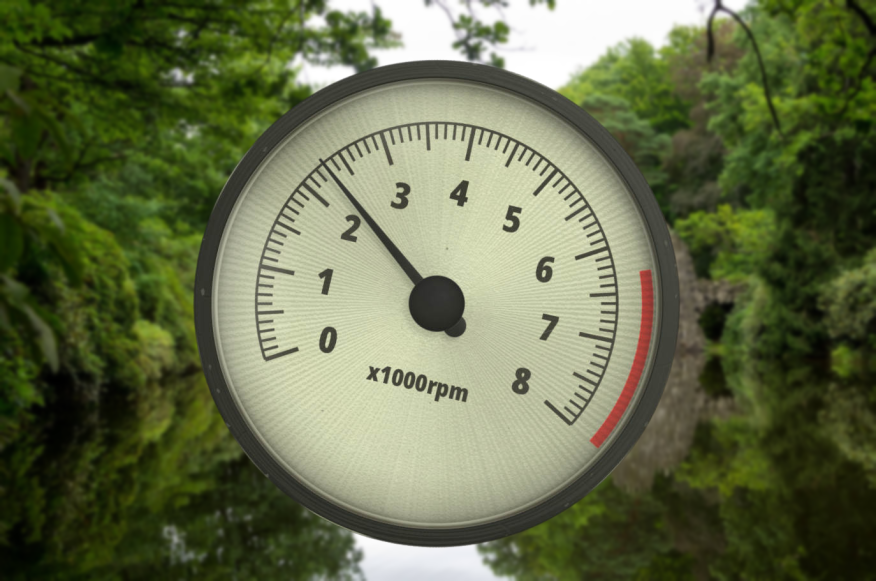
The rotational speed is 2300 rpm
